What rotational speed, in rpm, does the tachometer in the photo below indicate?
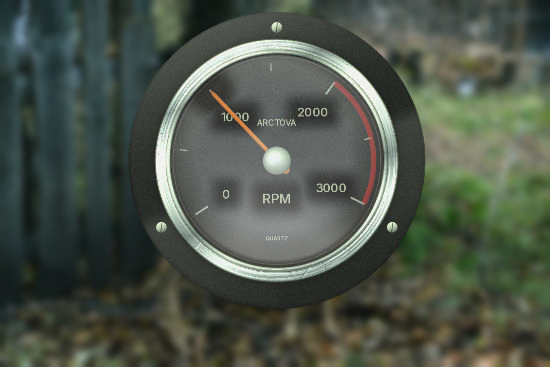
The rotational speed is 1000 rpm
